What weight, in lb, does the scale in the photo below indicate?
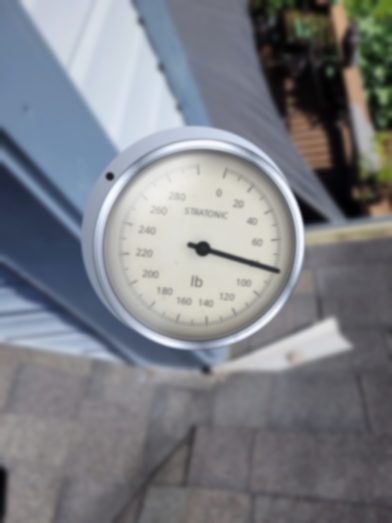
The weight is 80 lb
